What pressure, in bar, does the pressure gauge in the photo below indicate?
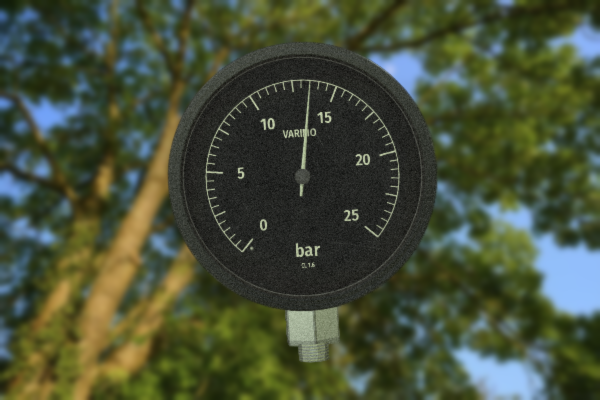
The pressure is 13.5 bar
